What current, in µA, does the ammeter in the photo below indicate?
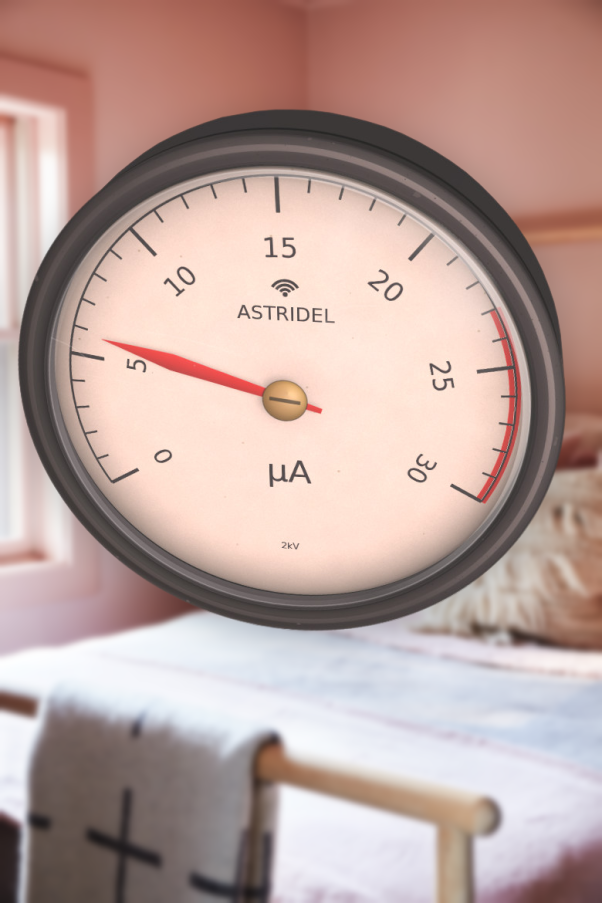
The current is 6 µA
